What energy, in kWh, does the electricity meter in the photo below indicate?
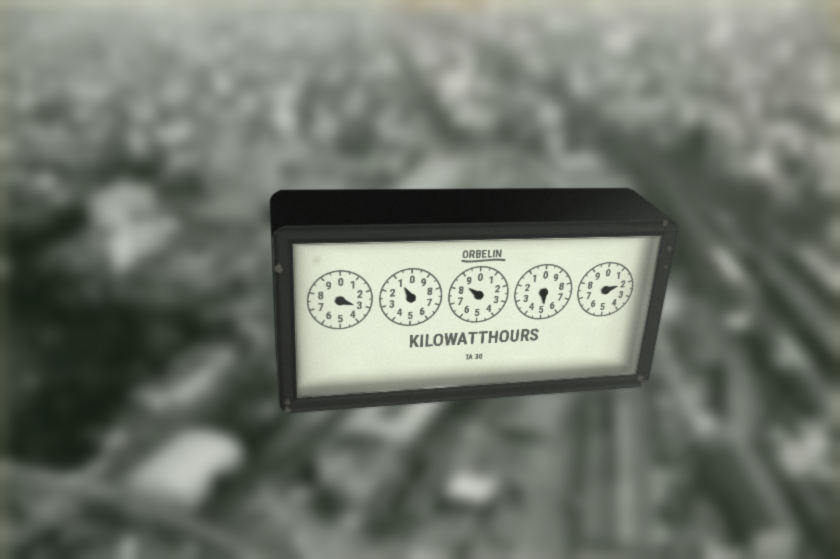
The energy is 30852 kWh
